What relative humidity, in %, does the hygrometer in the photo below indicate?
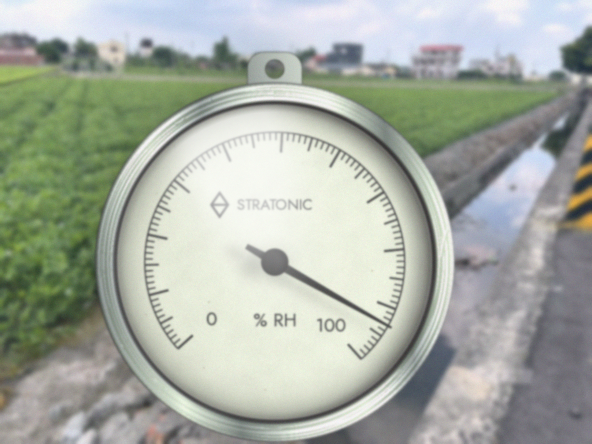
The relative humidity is 93 %
